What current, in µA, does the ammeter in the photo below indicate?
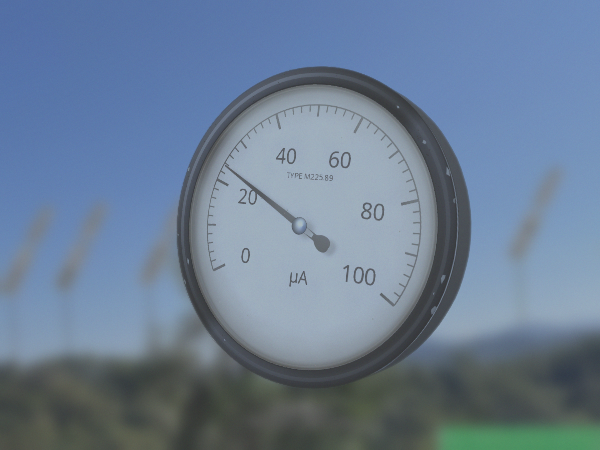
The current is 24 µA
